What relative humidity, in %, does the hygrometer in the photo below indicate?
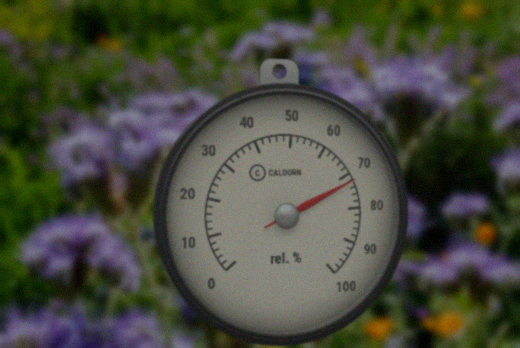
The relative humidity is 72 %
